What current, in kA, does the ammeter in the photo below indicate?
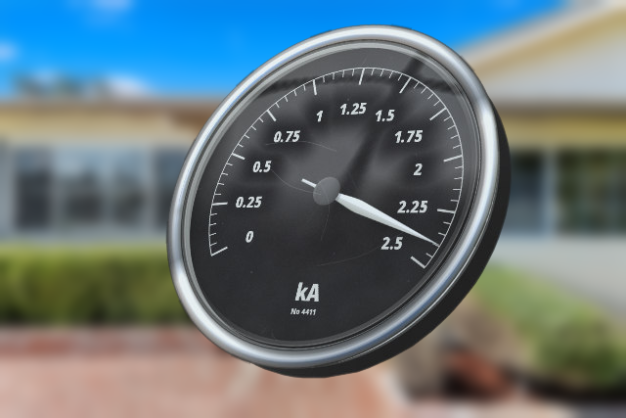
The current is 2.4 kA
